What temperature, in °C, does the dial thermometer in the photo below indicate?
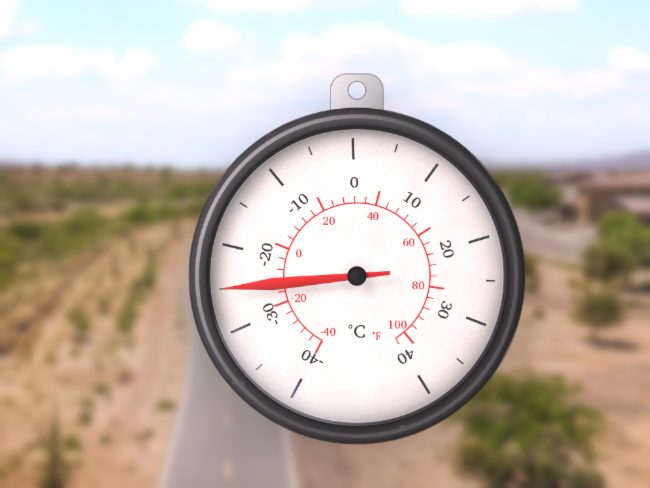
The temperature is -25 °C
